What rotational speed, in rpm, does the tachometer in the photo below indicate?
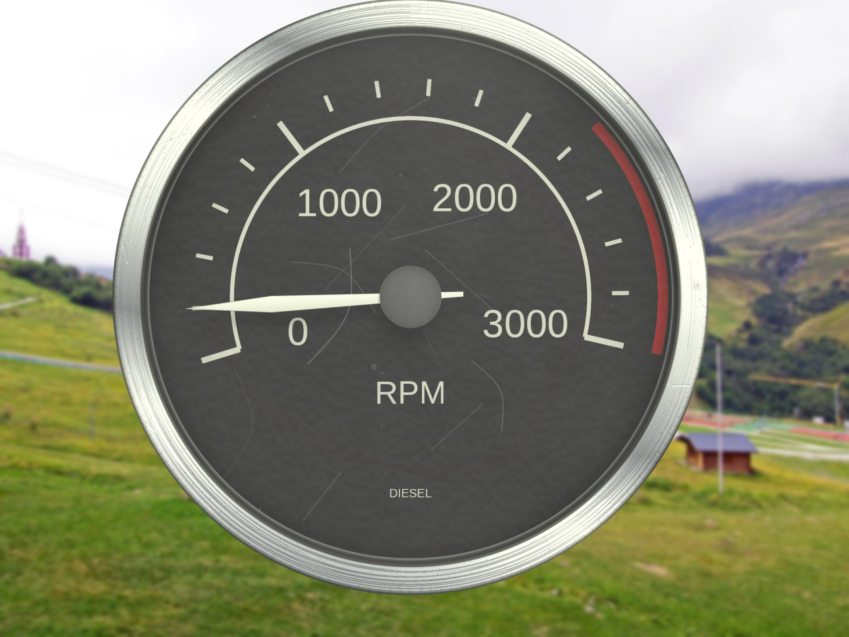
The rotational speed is 200 rpm
